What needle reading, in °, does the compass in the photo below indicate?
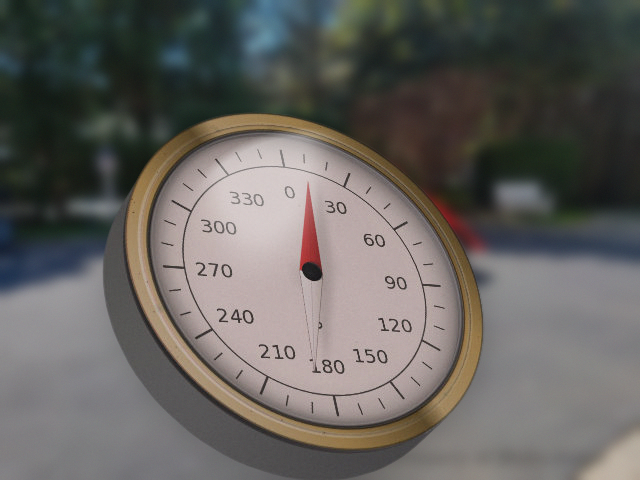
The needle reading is 10 °
